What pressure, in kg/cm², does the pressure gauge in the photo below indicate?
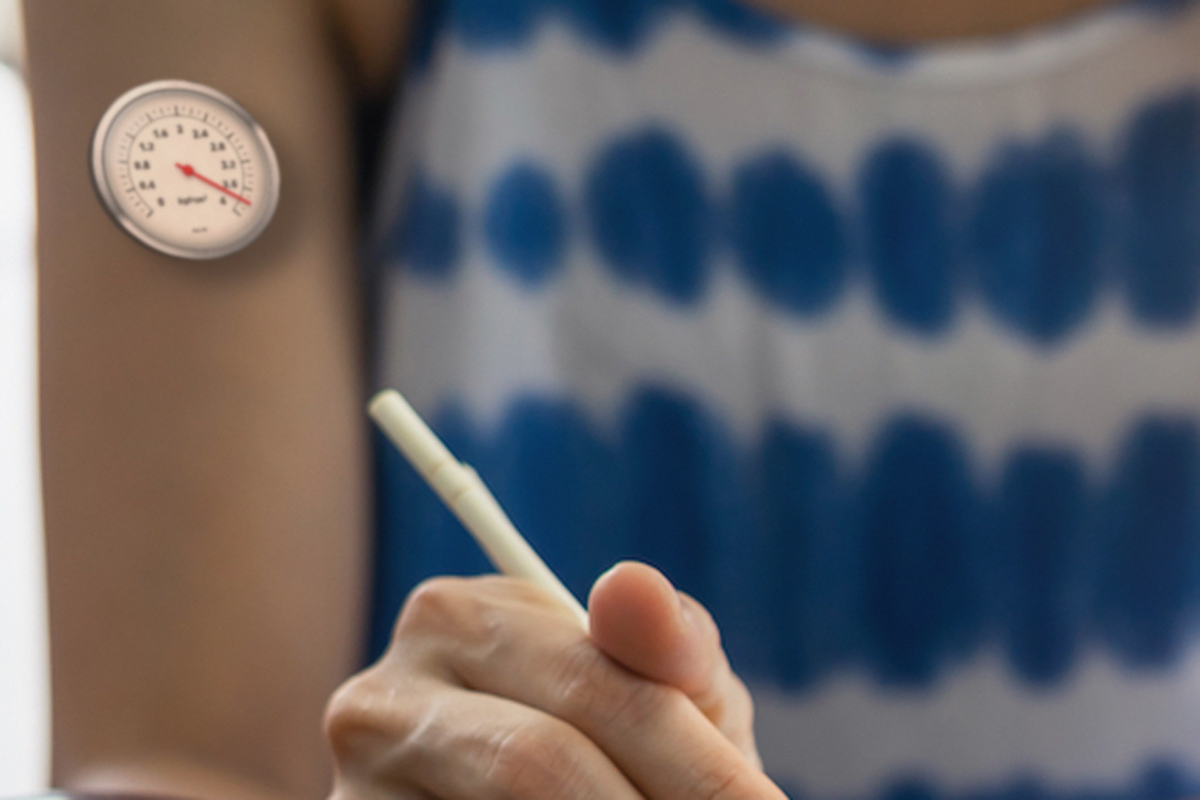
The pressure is 3.8 kg/cm²
